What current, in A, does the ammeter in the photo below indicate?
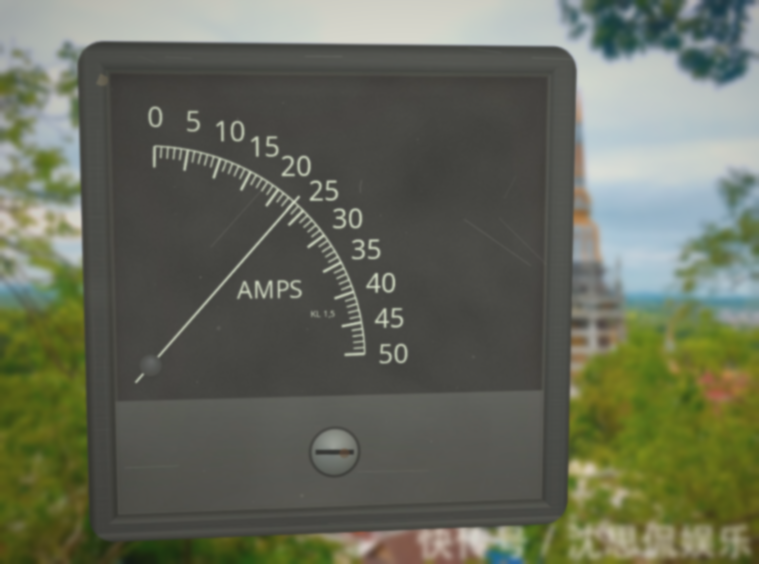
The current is 23 A
